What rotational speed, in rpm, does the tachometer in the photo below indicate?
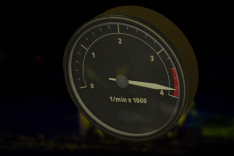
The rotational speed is 3800 rpm
